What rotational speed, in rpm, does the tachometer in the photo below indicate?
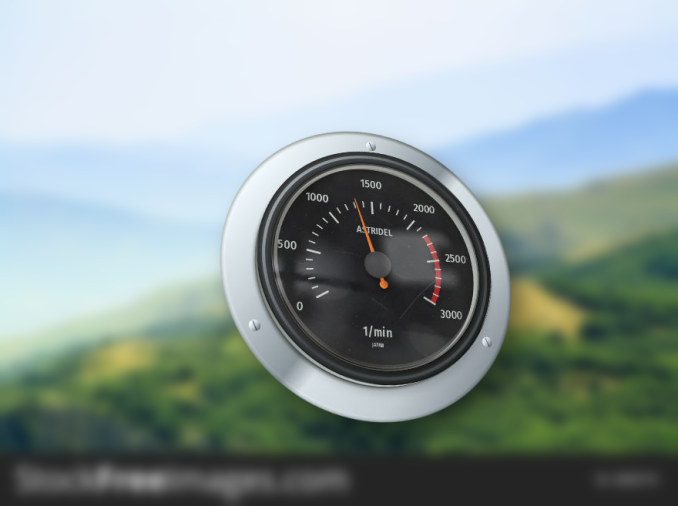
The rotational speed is 1300 rpm
